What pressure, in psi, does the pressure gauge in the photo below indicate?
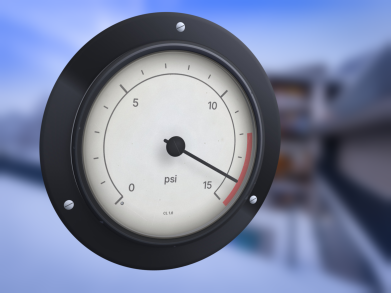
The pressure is 14 psi
